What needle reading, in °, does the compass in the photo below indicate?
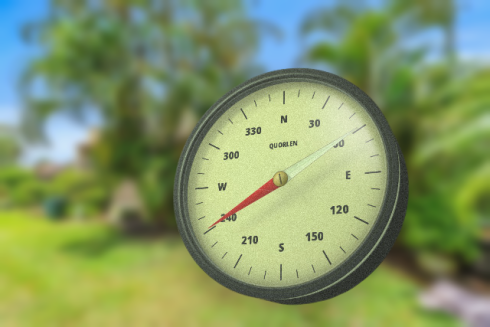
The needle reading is 240 °
